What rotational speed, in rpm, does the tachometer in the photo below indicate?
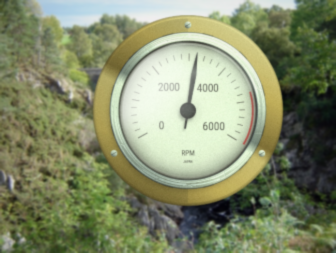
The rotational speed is 3200 rpm
